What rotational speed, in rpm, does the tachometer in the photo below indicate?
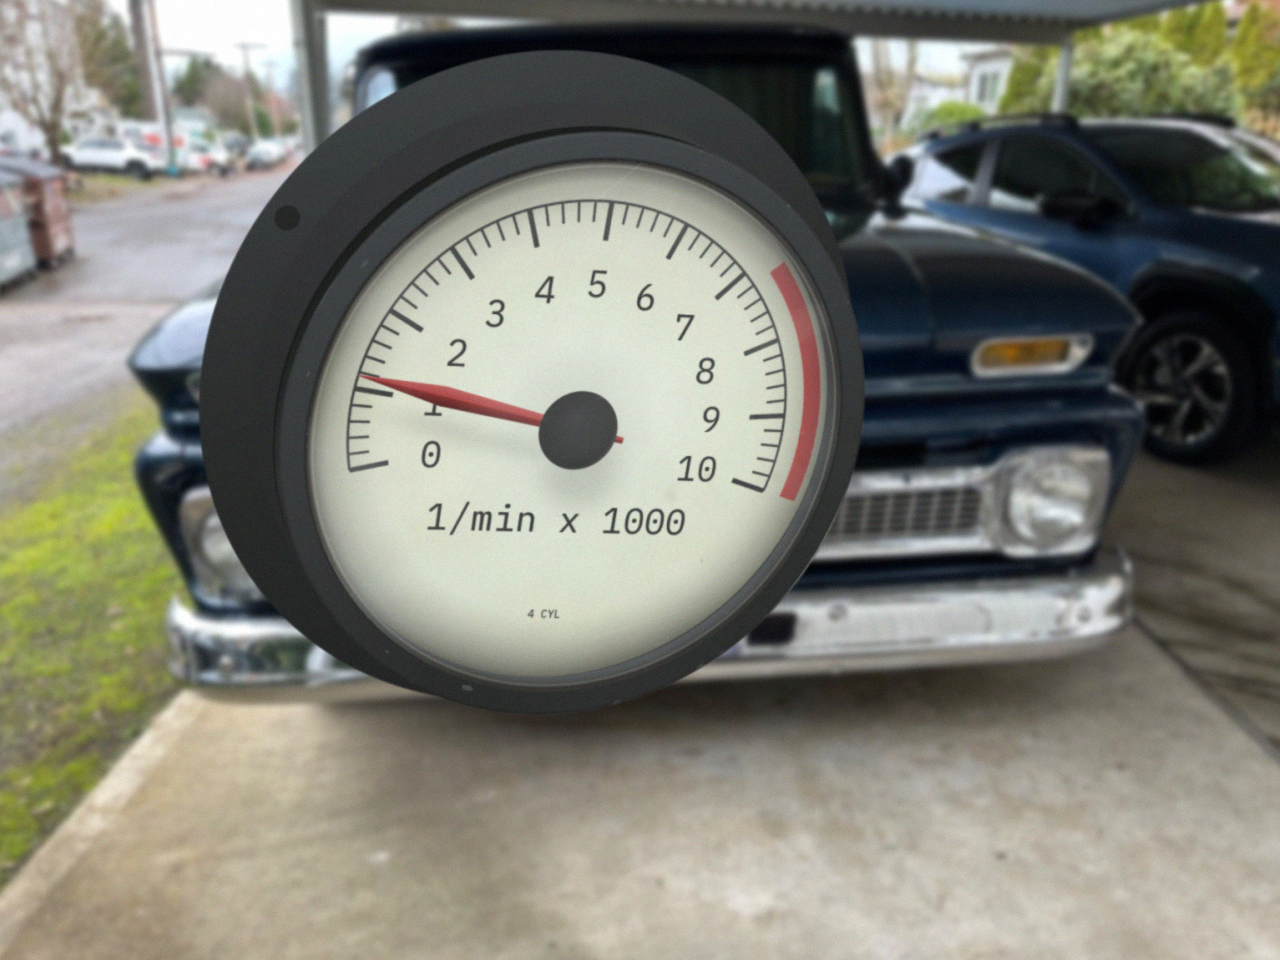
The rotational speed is 1200 rpm
